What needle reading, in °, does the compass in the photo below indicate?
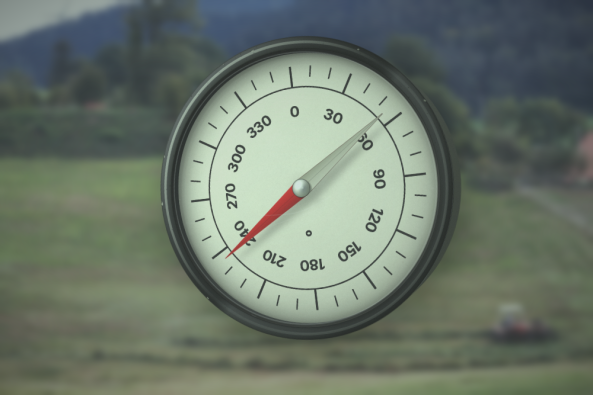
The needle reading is 235 °
